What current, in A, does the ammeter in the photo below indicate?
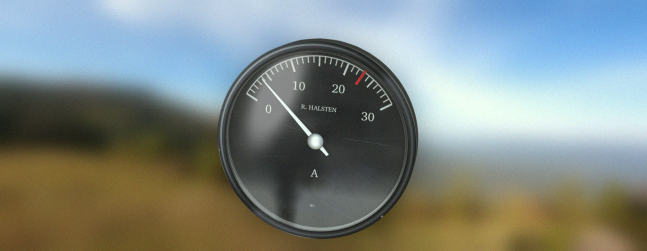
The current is 4 A
